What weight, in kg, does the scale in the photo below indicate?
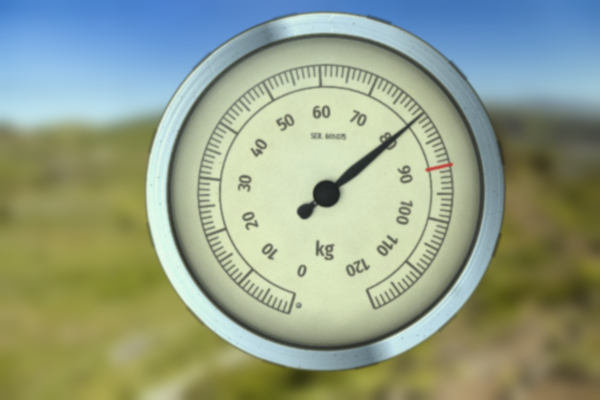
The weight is 80 kg
